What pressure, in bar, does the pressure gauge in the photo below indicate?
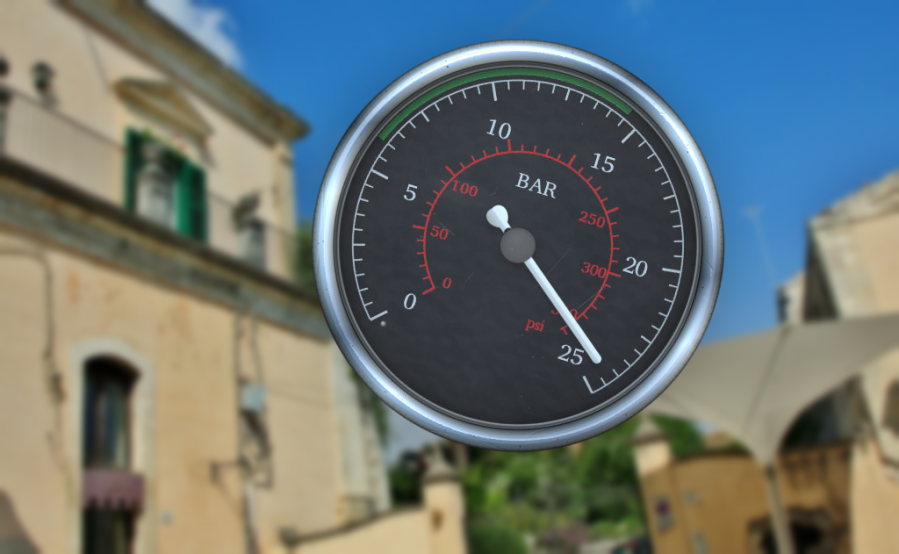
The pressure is 24.25 bar
